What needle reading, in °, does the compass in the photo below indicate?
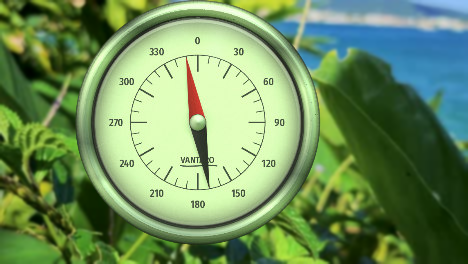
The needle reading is 350 °
